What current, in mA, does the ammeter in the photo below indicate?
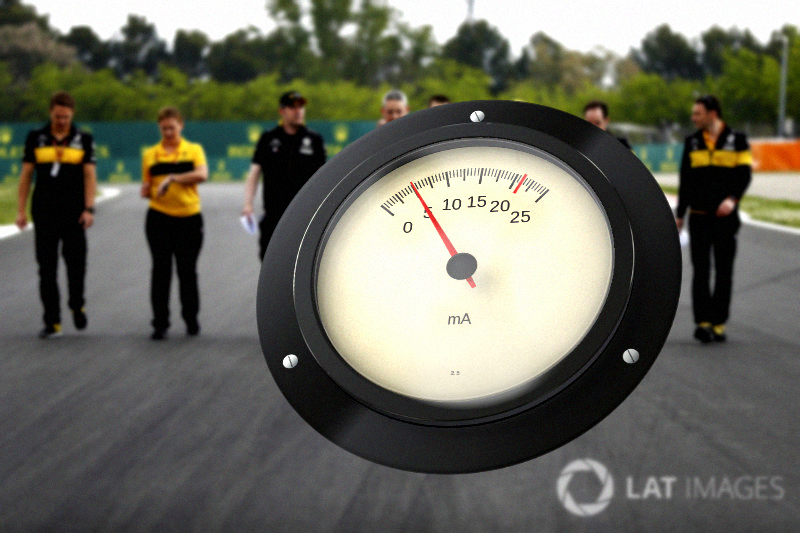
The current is 5 mA
